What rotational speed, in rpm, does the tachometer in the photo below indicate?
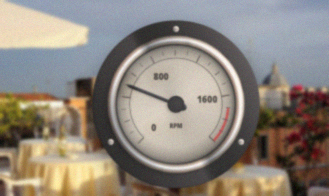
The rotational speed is 500 rpm
